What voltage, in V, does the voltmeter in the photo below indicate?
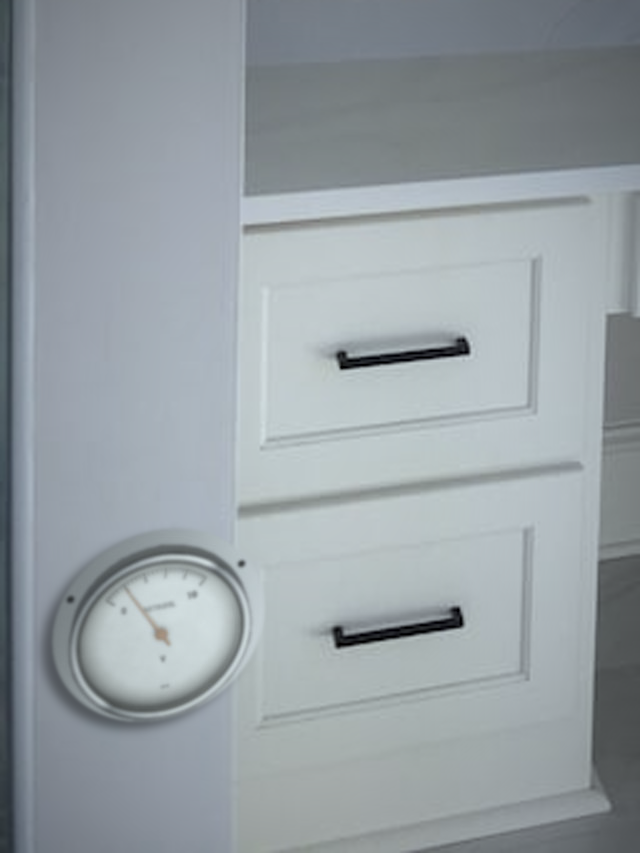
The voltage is 2 V
